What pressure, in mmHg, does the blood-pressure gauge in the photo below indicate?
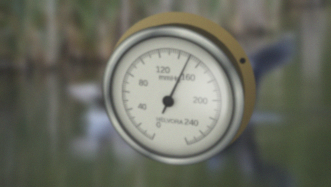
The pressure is 150 mmHg
